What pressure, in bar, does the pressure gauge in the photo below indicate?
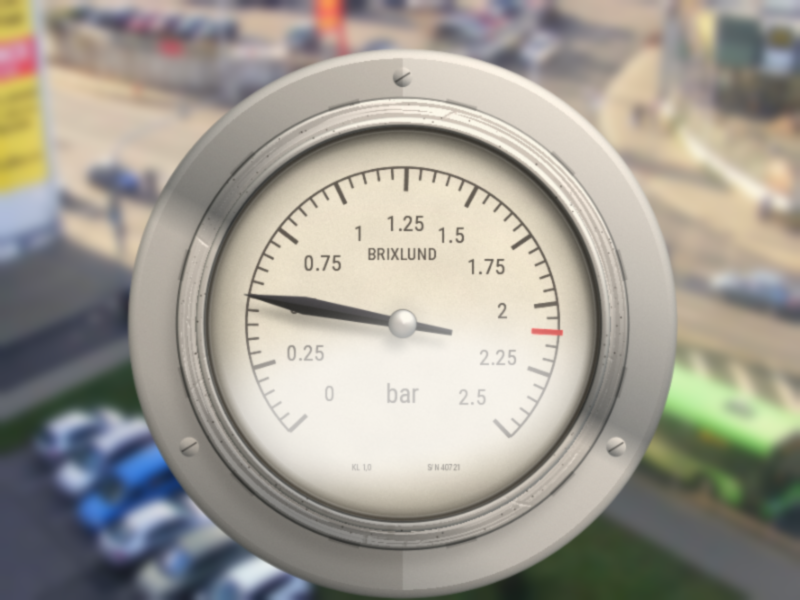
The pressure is 0.5 bar
